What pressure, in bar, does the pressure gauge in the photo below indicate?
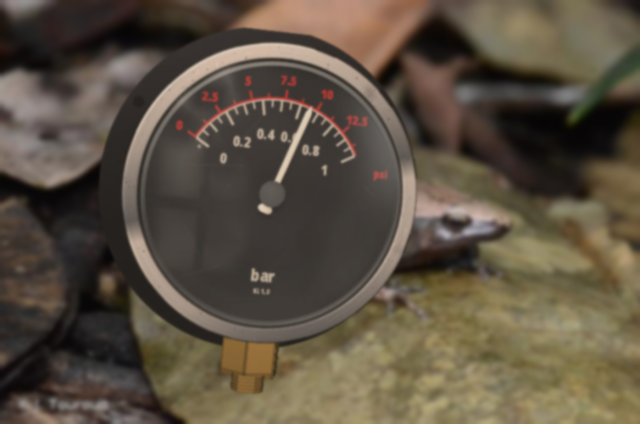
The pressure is 0.65 bar
